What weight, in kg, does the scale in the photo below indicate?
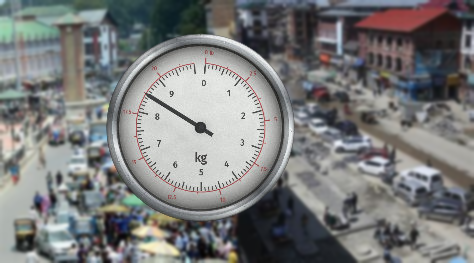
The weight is 8.5 kg
